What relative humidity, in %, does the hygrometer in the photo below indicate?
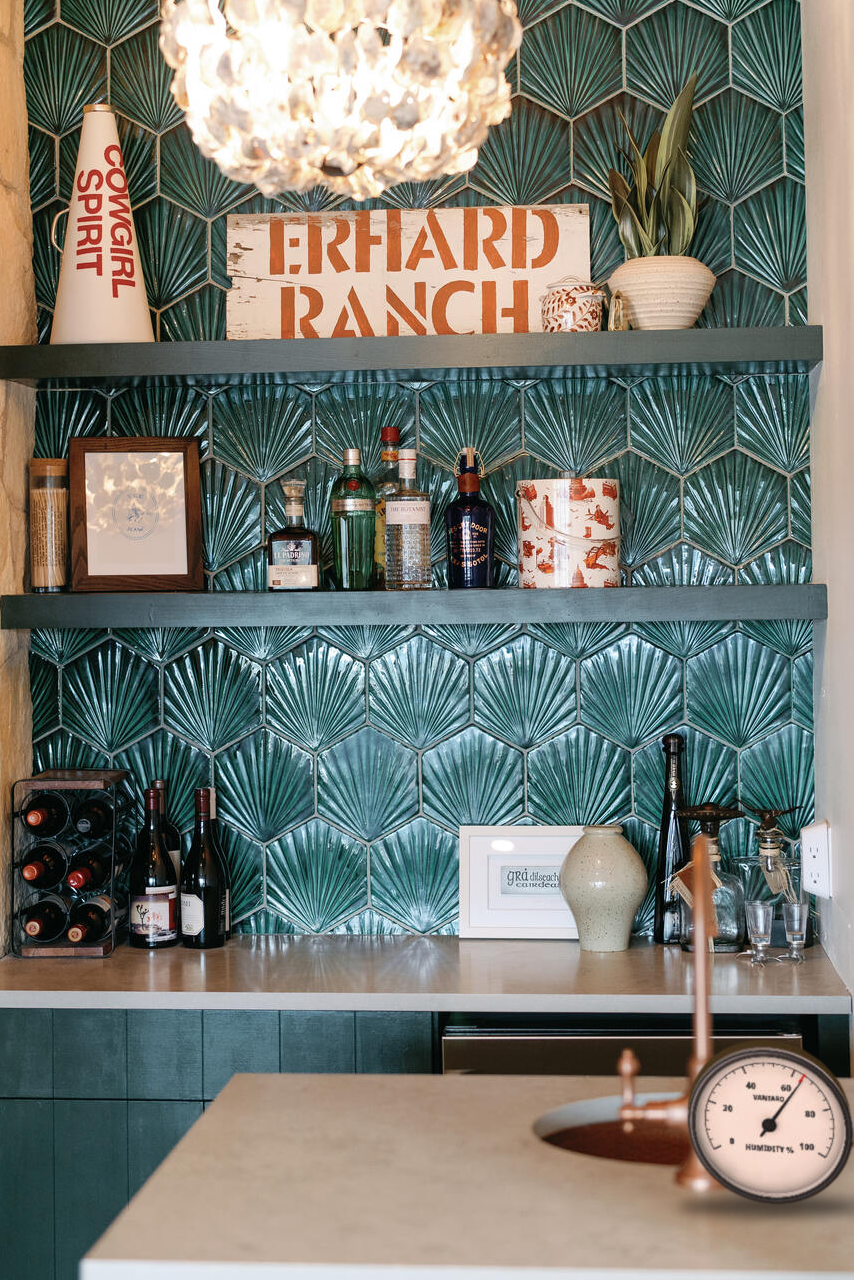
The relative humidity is 64 %
